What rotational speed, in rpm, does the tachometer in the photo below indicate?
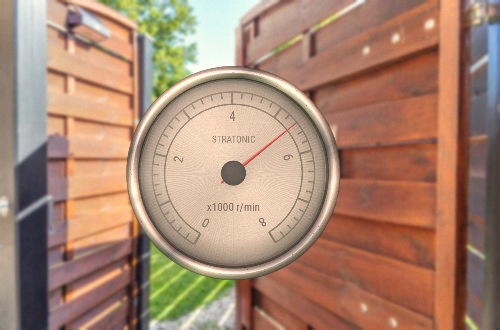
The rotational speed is 5400 rpm
